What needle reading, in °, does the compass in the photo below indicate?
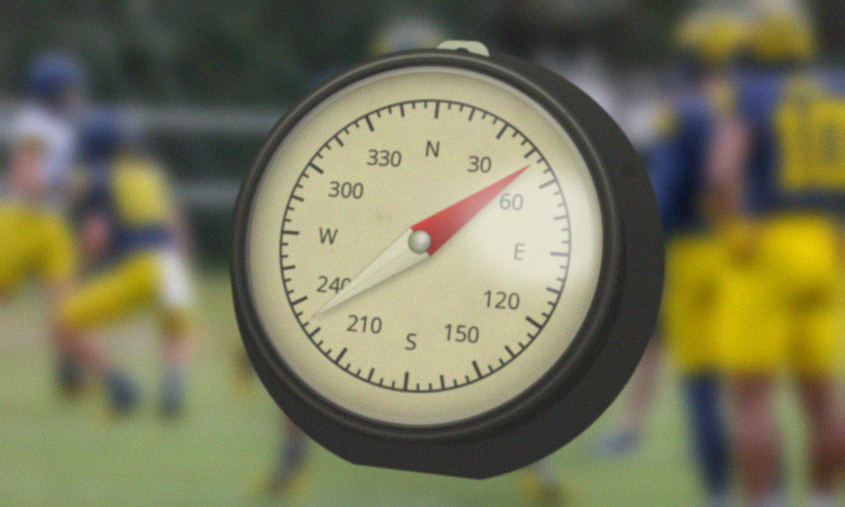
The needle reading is 50 °
